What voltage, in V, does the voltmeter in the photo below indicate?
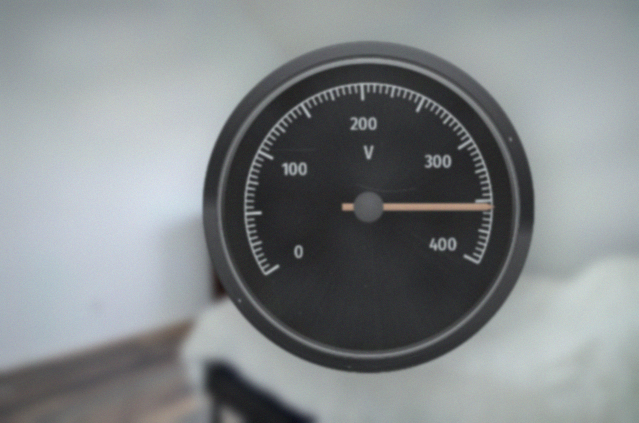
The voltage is 355 V
